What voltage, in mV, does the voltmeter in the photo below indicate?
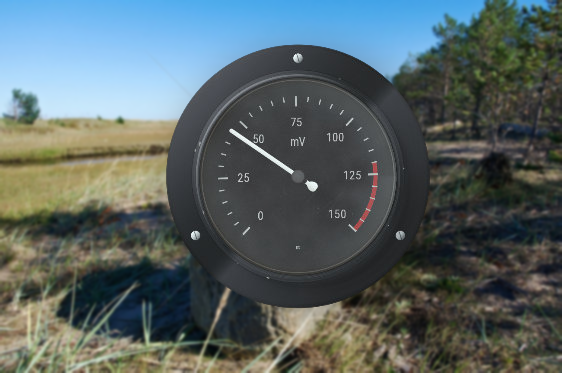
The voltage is 45 mV
